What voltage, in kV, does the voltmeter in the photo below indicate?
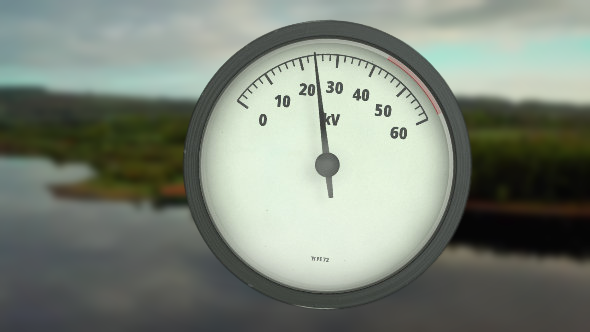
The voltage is 24 kV
